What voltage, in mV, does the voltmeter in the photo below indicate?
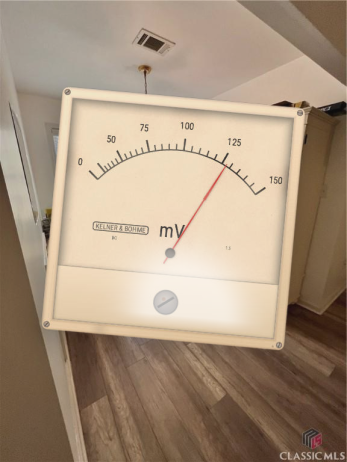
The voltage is 127.5 mV
